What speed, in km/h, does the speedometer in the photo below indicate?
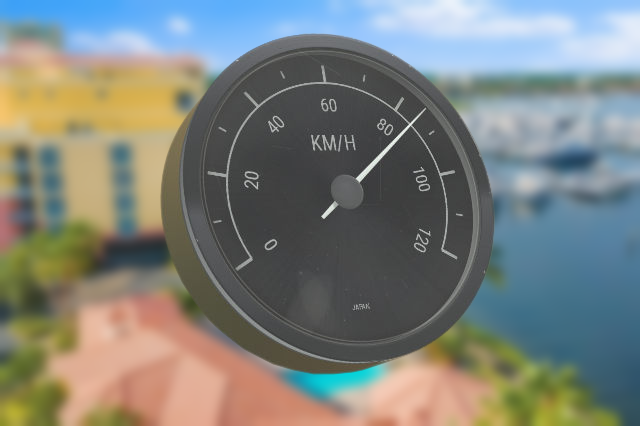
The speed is 85 km/h
